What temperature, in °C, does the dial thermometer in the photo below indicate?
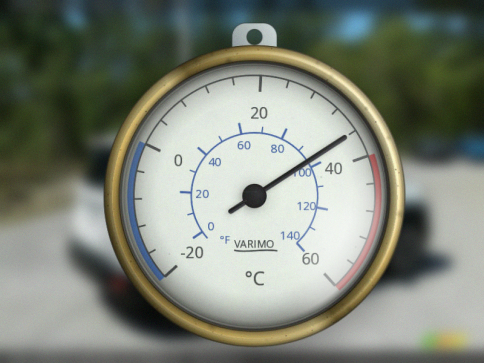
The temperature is 36 °C
